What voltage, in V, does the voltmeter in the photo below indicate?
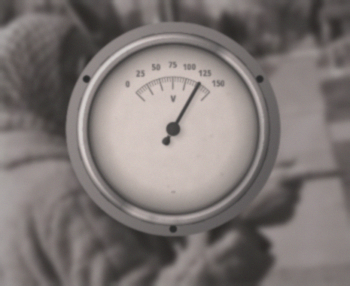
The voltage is 125 V
